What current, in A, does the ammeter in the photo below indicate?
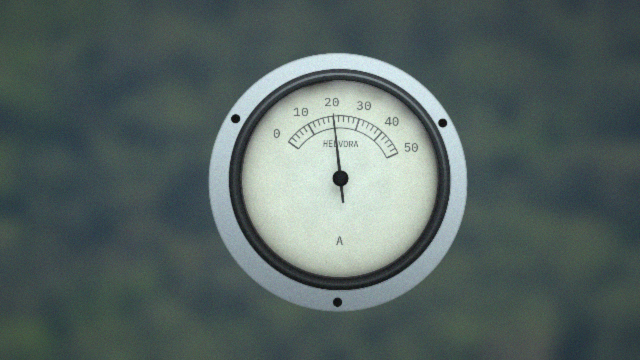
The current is 20 A
